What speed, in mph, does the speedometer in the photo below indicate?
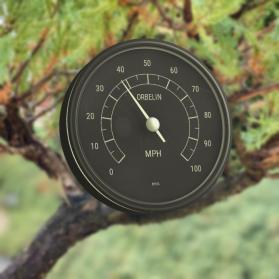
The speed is 37.5 mph
